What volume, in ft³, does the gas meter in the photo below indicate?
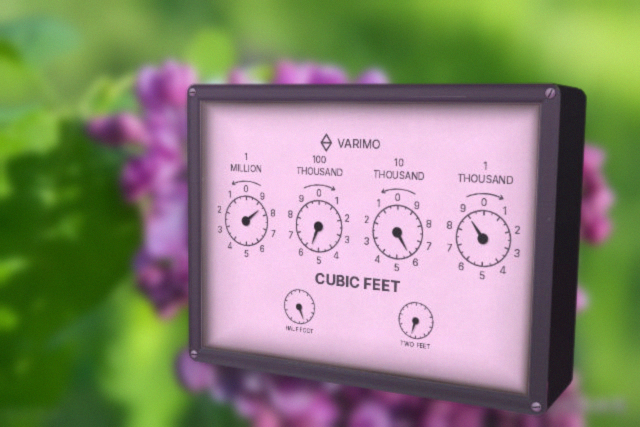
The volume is 855900 ft³
